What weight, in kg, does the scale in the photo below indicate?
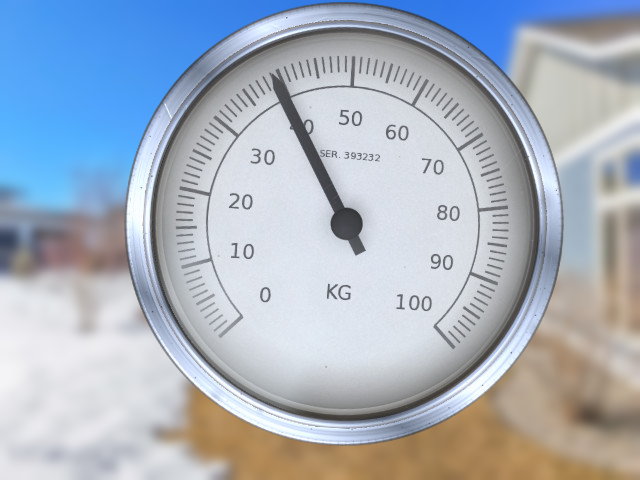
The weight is 39 kg
